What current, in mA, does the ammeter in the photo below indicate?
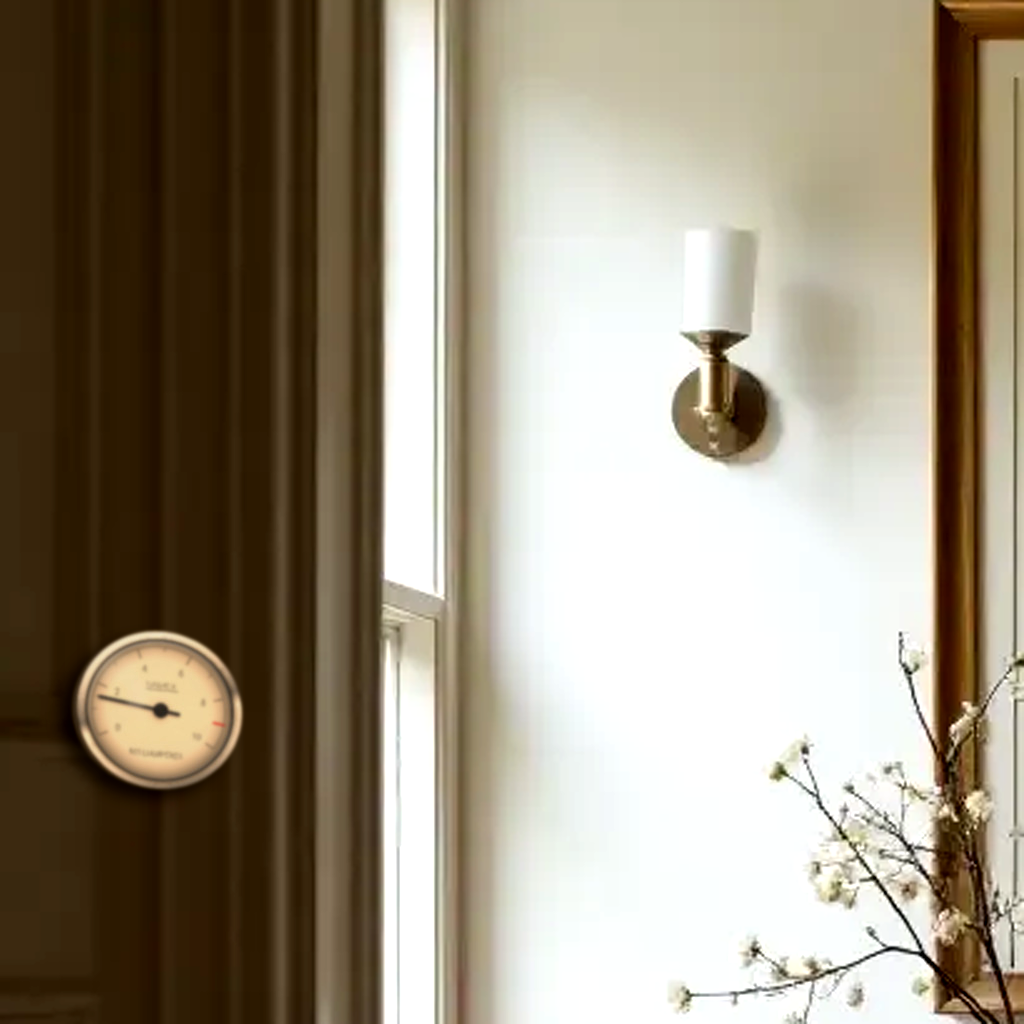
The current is 1.5 mA
